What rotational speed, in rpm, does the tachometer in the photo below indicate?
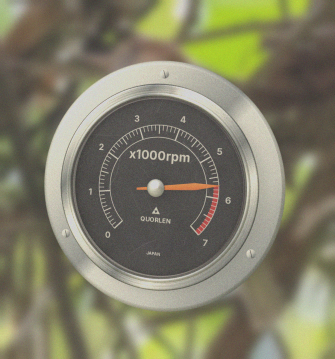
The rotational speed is 5700 rpm
